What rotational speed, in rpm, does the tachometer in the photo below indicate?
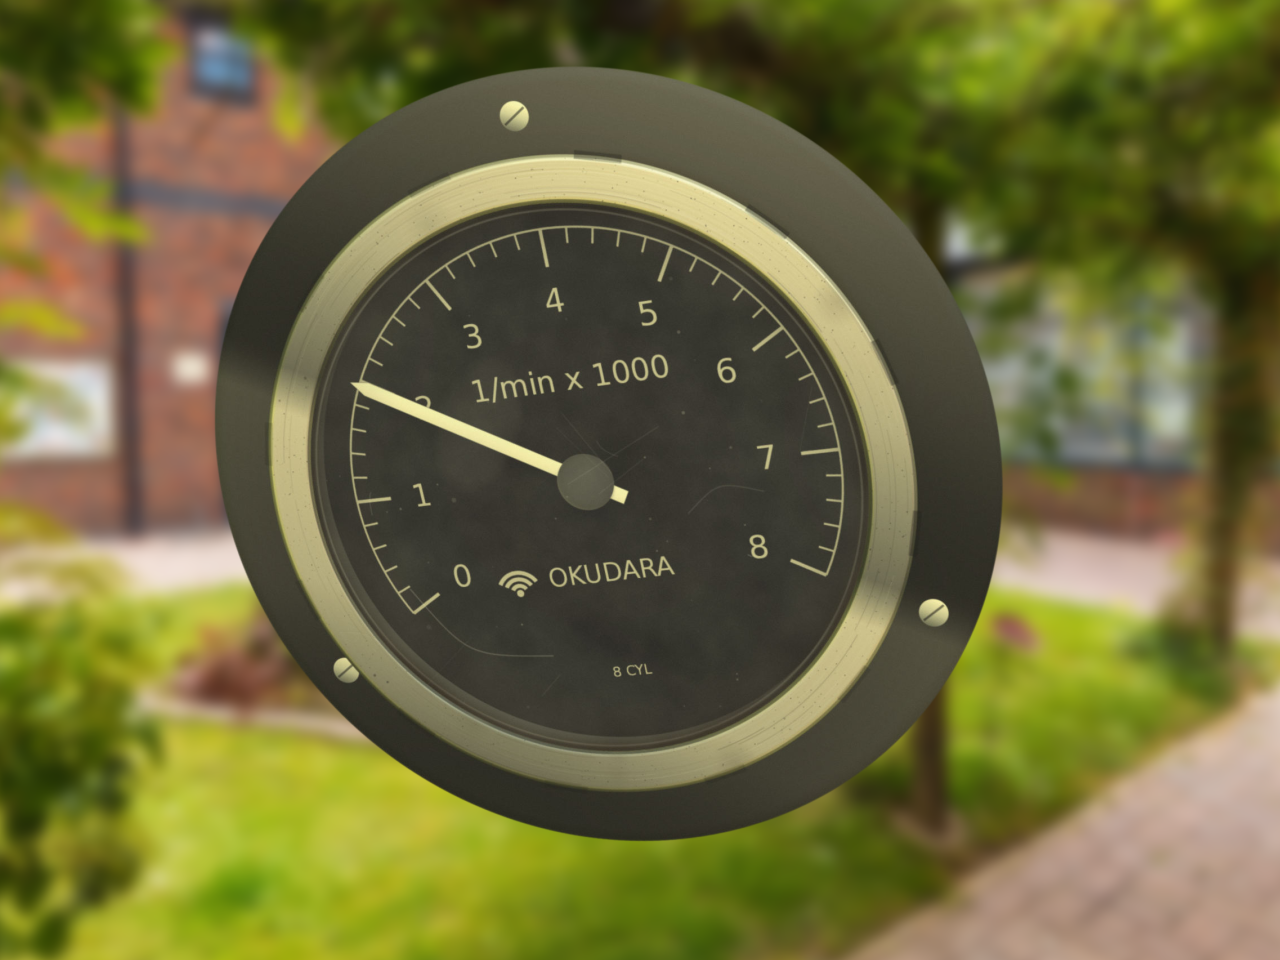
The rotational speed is 2000 rpm
